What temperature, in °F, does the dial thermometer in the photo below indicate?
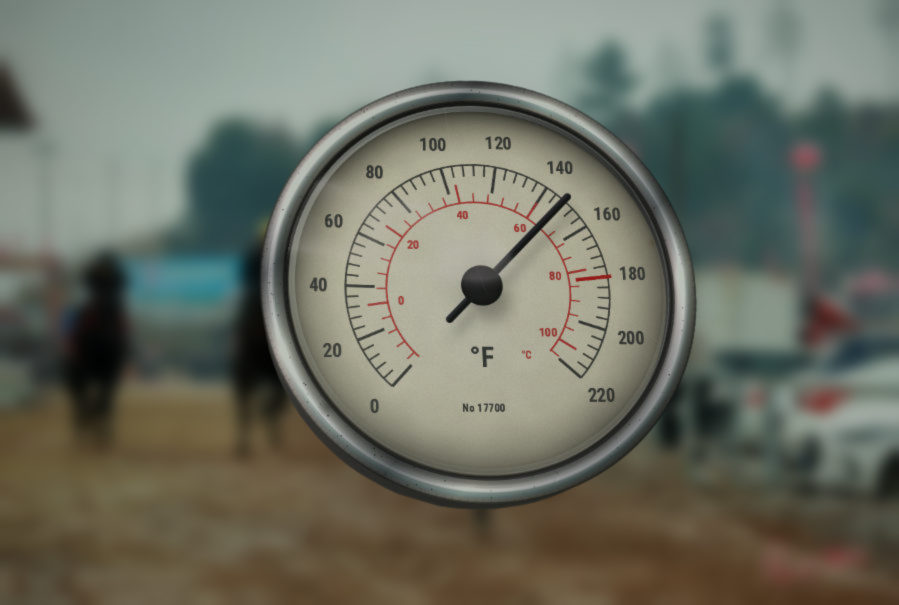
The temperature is 148 °F
